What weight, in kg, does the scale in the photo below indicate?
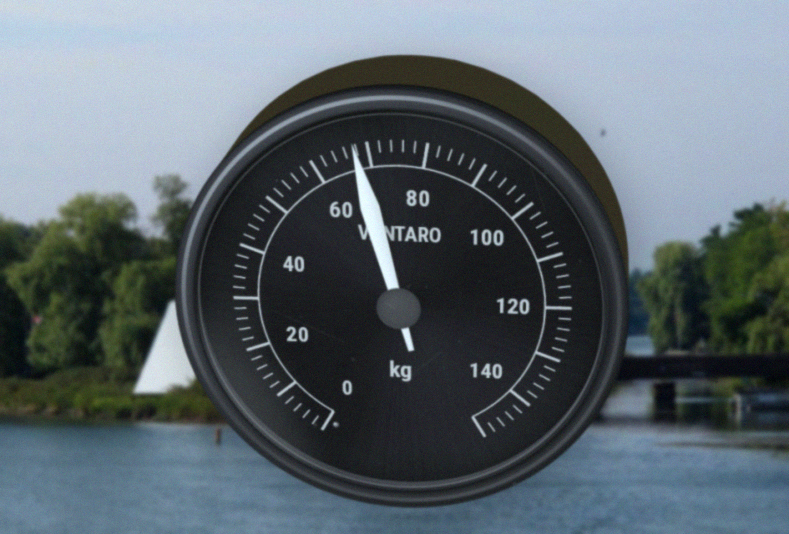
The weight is 68 kg
